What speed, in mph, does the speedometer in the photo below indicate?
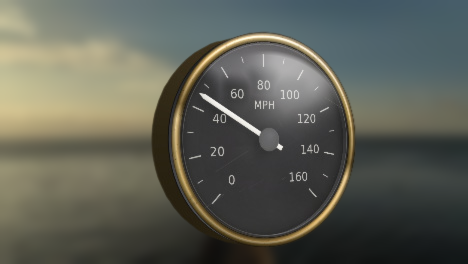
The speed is 45 mph
